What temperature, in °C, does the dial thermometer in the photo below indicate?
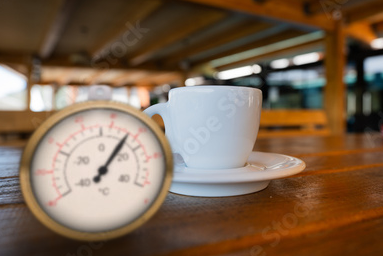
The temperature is 12 °C
